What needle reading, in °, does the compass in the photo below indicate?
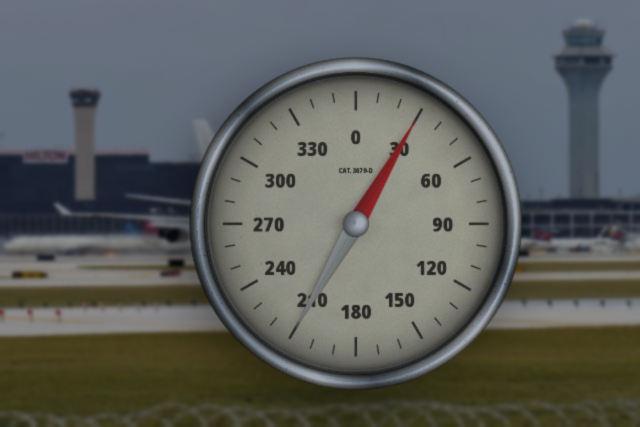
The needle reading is 30 °
